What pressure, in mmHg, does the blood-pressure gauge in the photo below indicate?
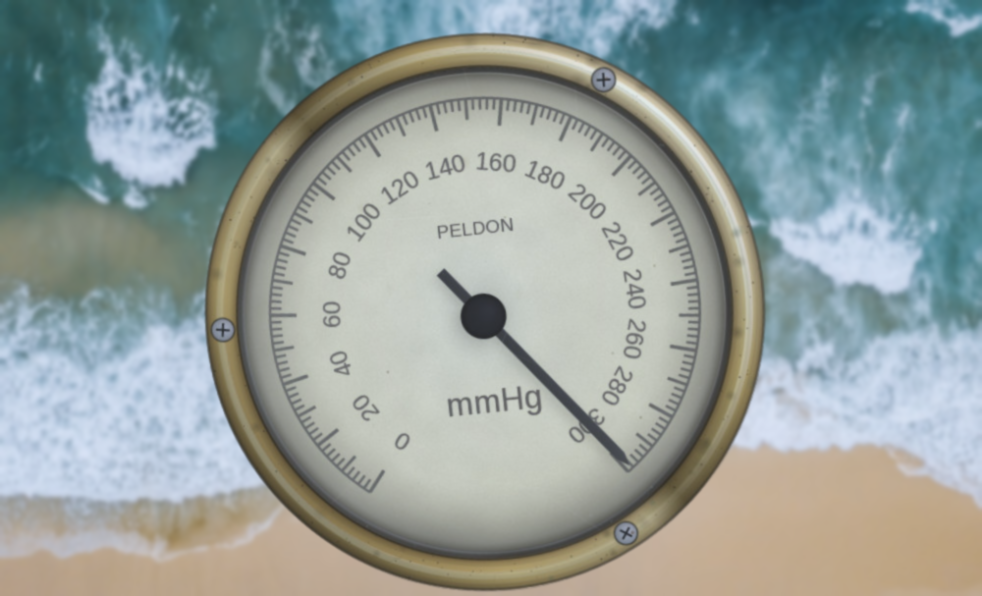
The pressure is 298 mmHg
